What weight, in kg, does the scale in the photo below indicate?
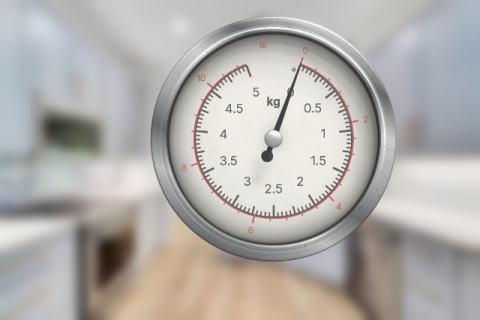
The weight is 0 kg
